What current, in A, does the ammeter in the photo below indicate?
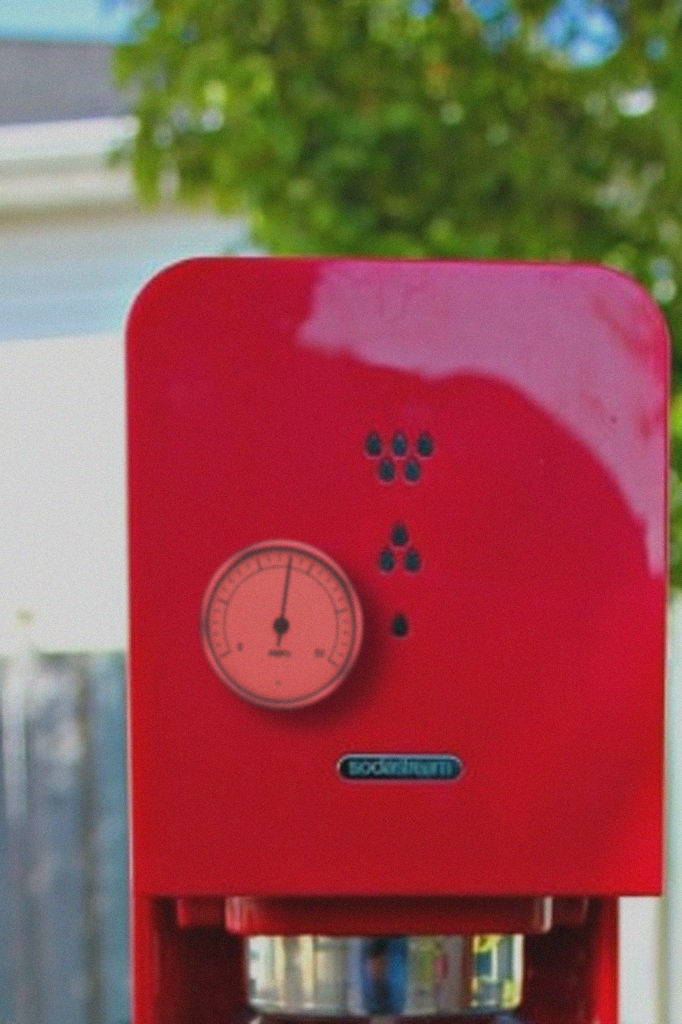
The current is 26 A
